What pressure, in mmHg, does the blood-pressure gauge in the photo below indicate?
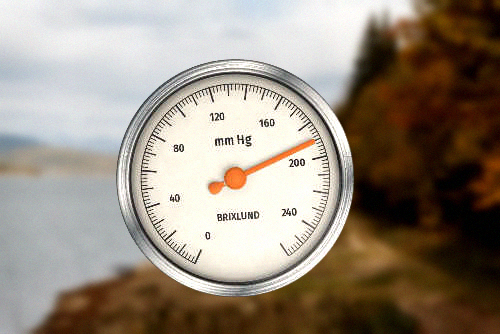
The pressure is 190 mmHg
